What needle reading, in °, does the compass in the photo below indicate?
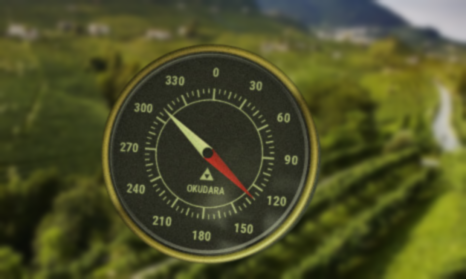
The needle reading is 130 °
